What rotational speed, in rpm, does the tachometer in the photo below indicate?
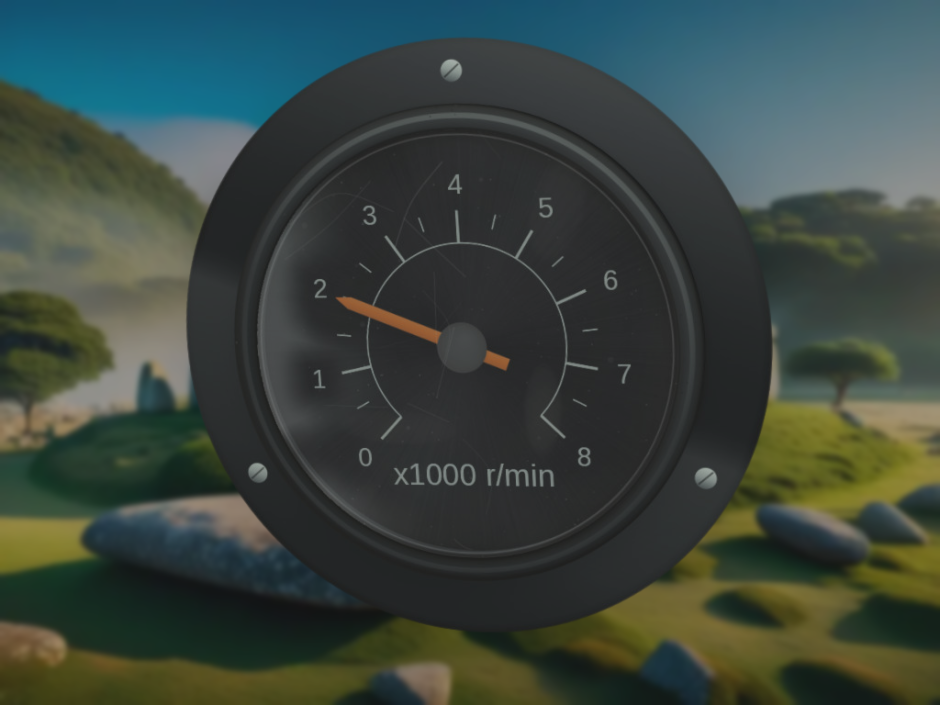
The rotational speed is 2000 rpm
